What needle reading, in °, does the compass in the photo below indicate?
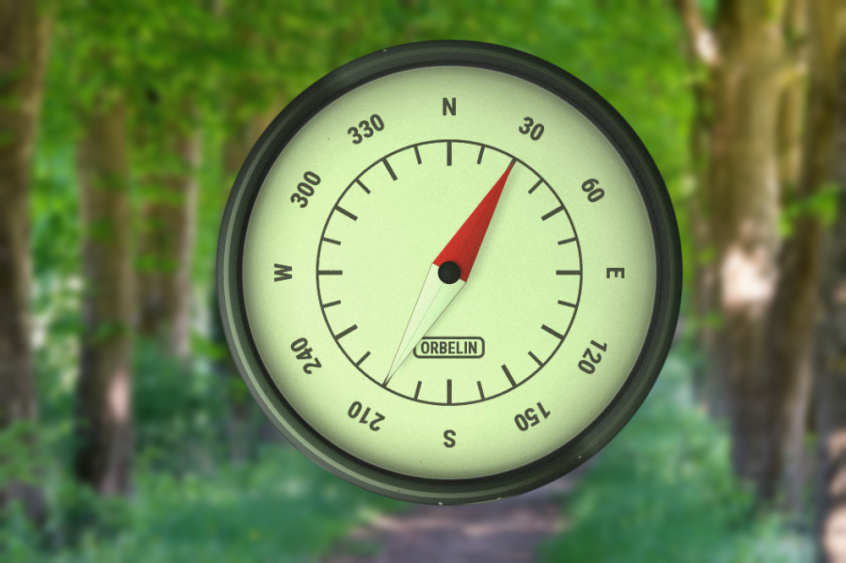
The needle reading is 30 °
